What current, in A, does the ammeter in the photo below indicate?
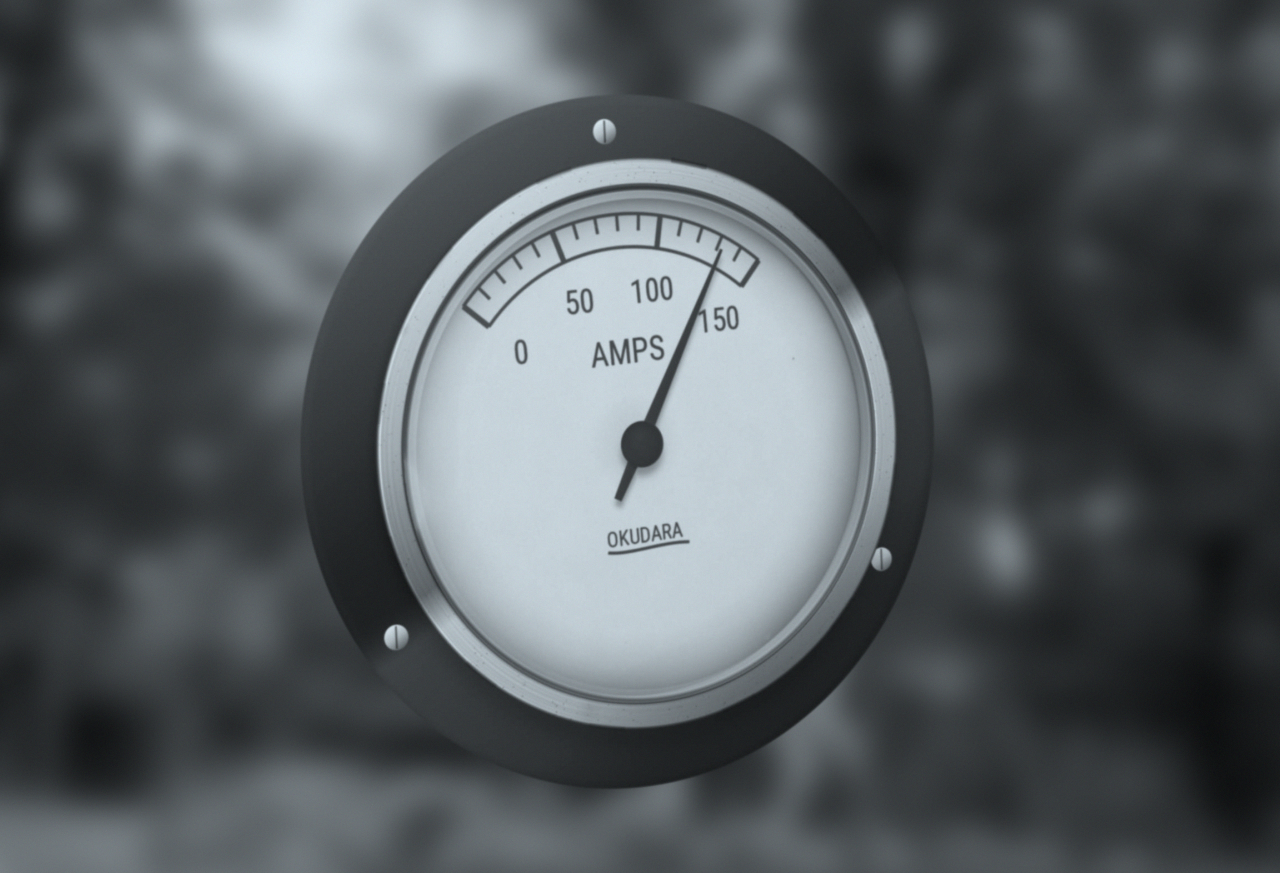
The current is 130 A
